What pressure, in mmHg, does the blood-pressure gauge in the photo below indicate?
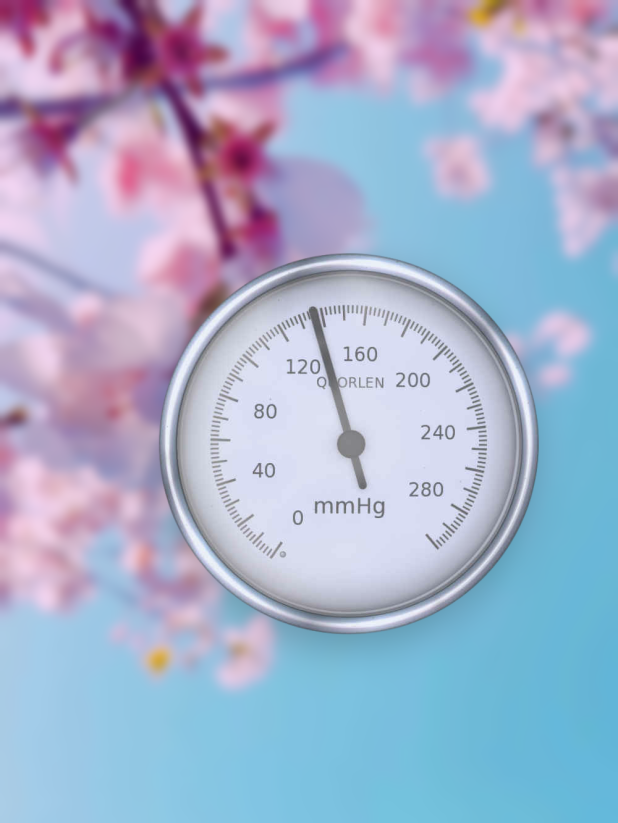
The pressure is 136 mmHg
